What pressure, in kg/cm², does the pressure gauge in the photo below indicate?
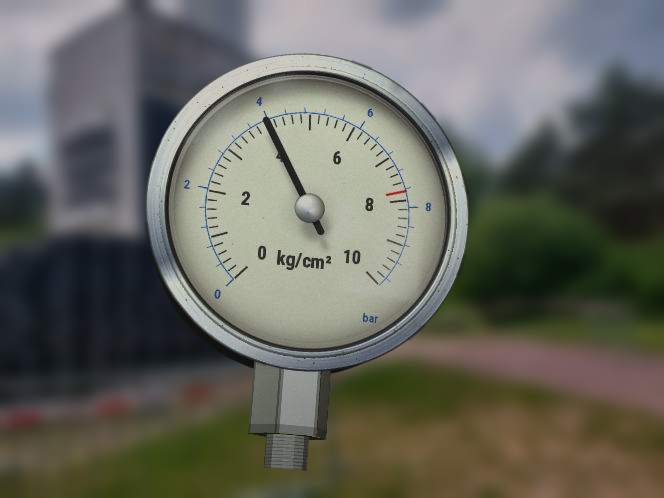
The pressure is 4 kg/cm²
